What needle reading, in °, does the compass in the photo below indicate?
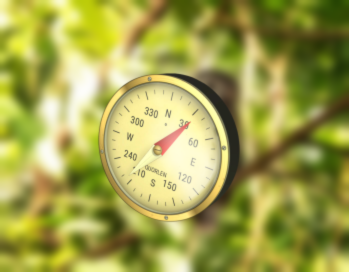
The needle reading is 35 °
